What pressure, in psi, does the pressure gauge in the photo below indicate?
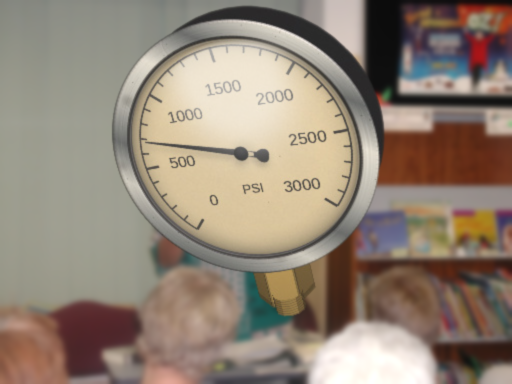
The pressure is 700 psi
